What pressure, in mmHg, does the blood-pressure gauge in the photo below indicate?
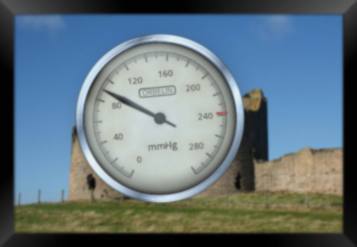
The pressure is 90 mmHg
